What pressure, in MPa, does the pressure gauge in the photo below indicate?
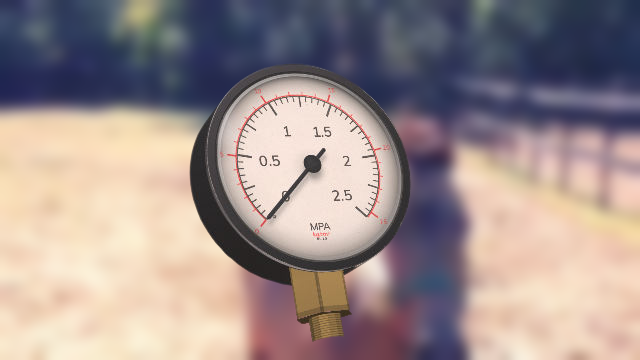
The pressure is 0 MPa
